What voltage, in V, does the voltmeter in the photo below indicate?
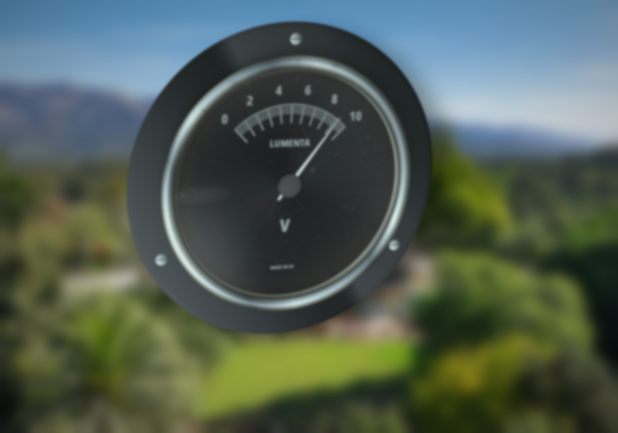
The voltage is 9 V
